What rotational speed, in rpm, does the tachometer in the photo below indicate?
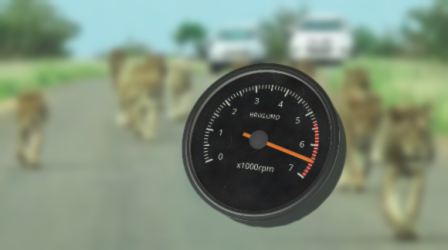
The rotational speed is 6500 rpm
